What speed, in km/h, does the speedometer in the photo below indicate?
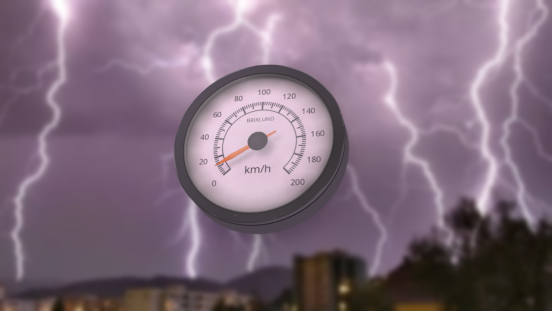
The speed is 10 km/h
